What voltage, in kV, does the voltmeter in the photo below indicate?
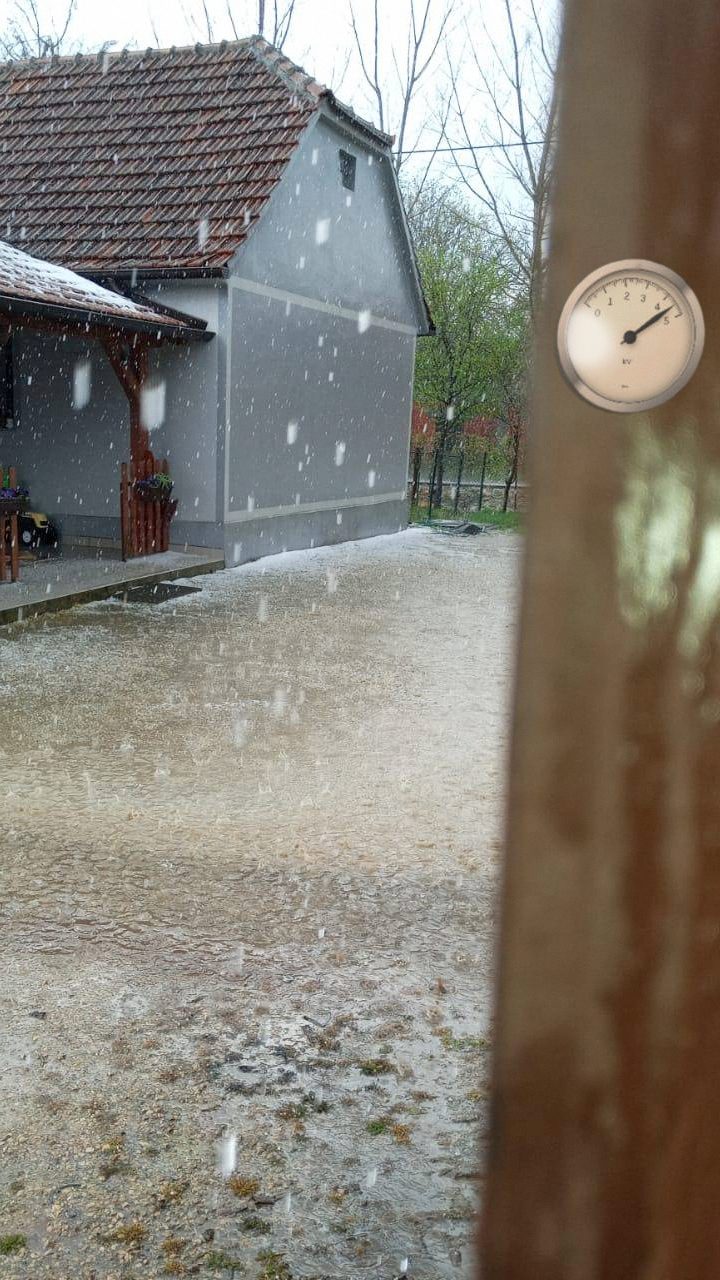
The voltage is 4.5 kV
